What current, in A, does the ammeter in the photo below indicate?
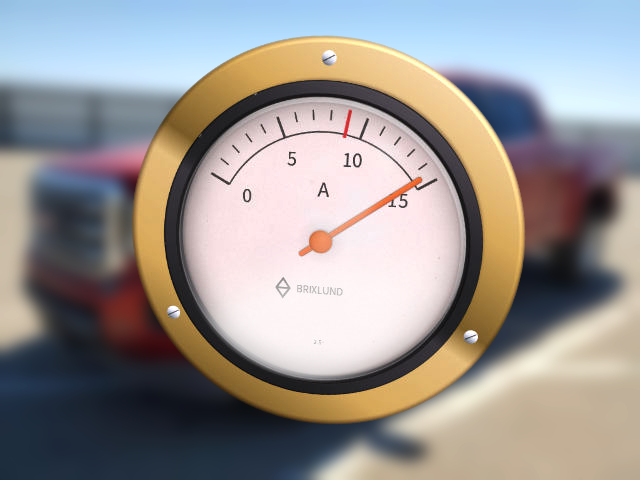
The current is 14.5 A
